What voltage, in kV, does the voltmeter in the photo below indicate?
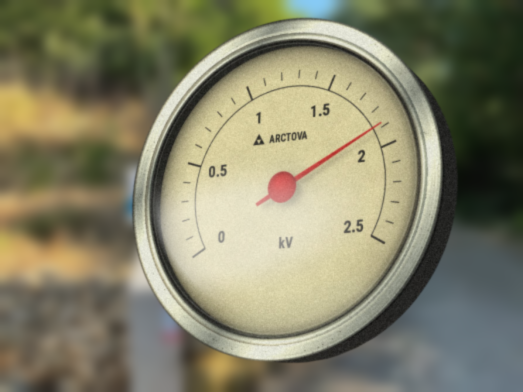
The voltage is 1.9 kV
